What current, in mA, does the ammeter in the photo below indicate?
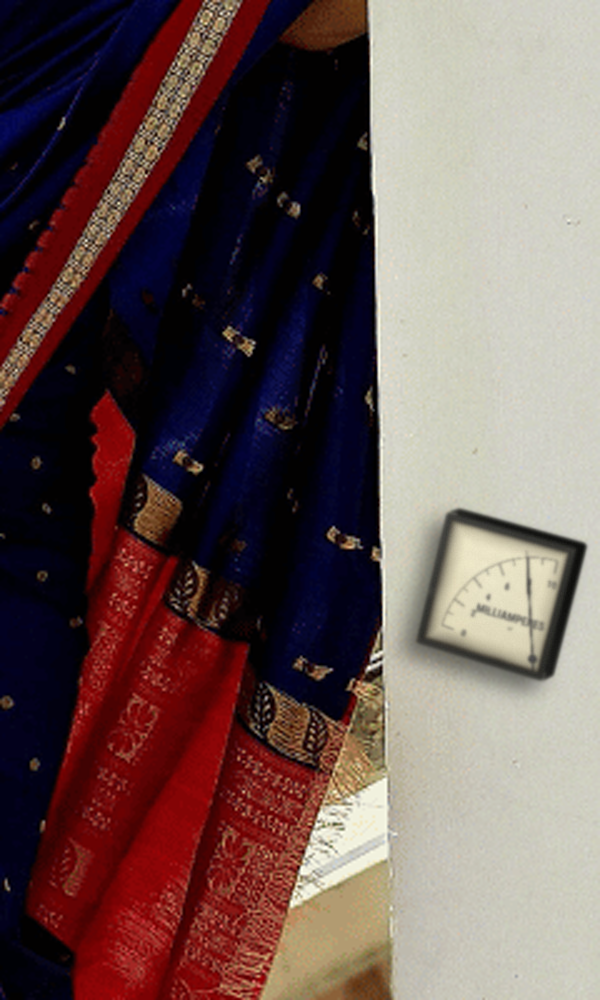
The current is 8 mA
